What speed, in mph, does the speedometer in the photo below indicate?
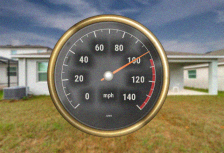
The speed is 100 mph
